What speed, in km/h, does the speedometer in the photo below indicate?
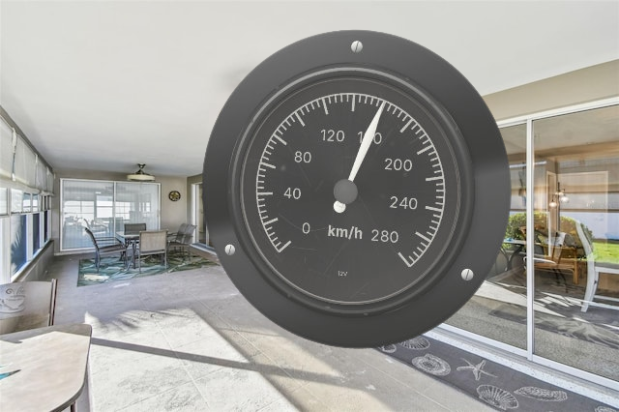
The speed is 160 km/h
